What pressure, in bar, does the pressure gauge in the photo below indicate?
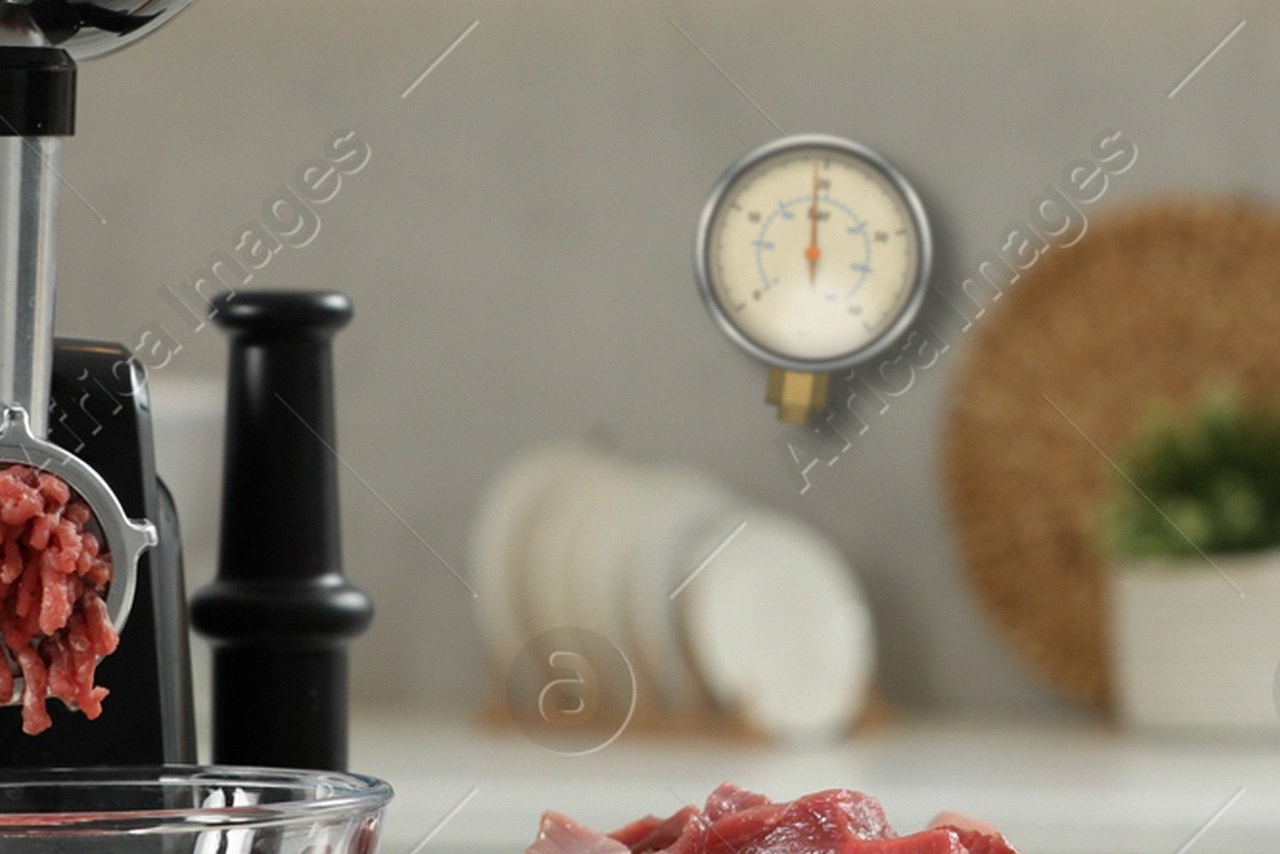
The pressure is 19 bar
